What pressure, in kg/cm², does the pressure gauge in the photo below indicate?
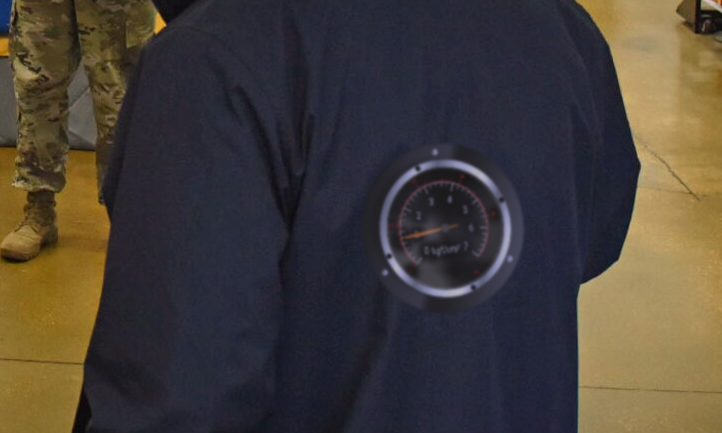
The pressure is 1 kg/cm²
